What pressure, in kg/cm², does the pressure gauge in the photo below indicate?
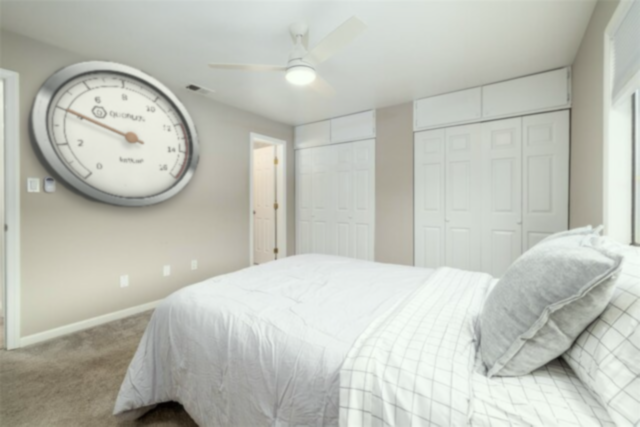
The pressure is 4 kg/cm²
